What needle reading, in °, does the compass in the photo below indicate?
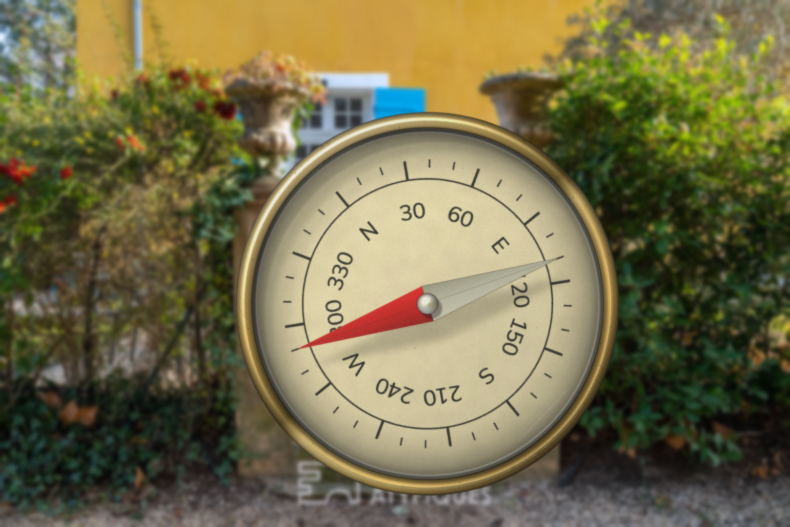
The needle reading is 290 °
